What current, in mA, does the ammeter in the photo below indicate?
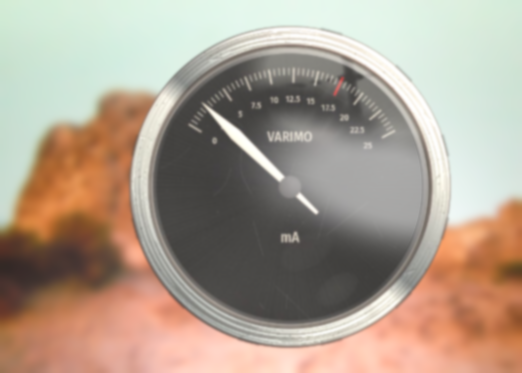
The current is 2.5 mA
